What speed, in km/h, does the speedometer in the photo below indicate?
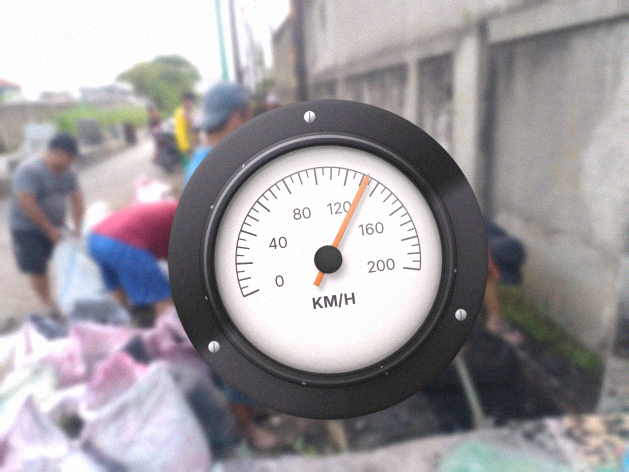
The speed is 132.5 km/h
